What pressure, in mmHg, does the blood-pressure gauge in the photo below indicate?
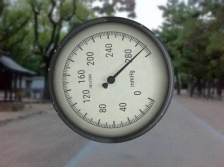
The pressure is 290 mmHg
